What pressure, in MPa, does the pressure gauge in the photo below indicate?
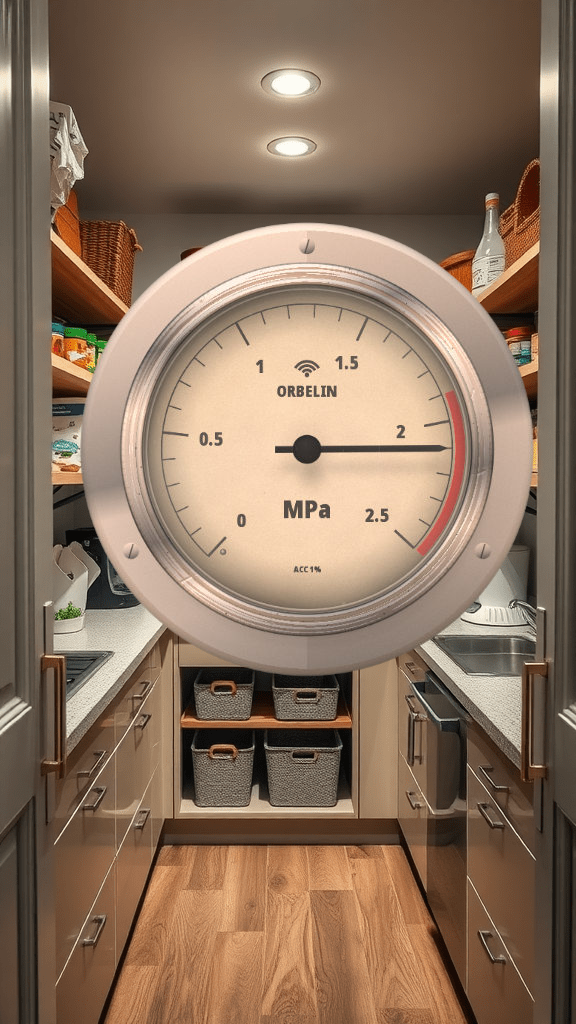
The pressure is 2.1 MPa
